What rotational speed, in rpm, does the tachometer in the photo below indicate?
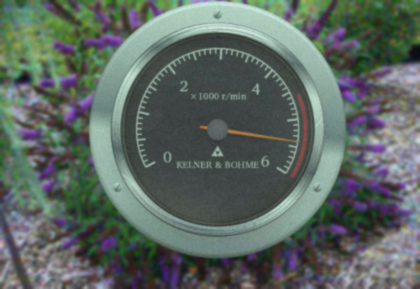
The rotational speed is 5400 rpm
